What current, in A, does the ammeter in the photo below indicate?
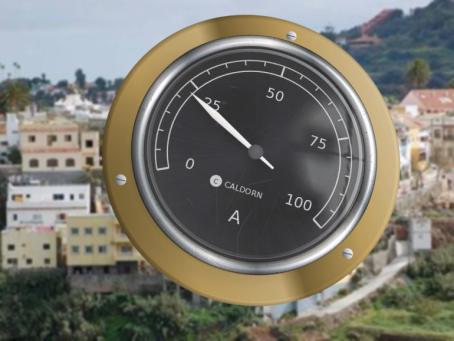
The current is 22.5 A
